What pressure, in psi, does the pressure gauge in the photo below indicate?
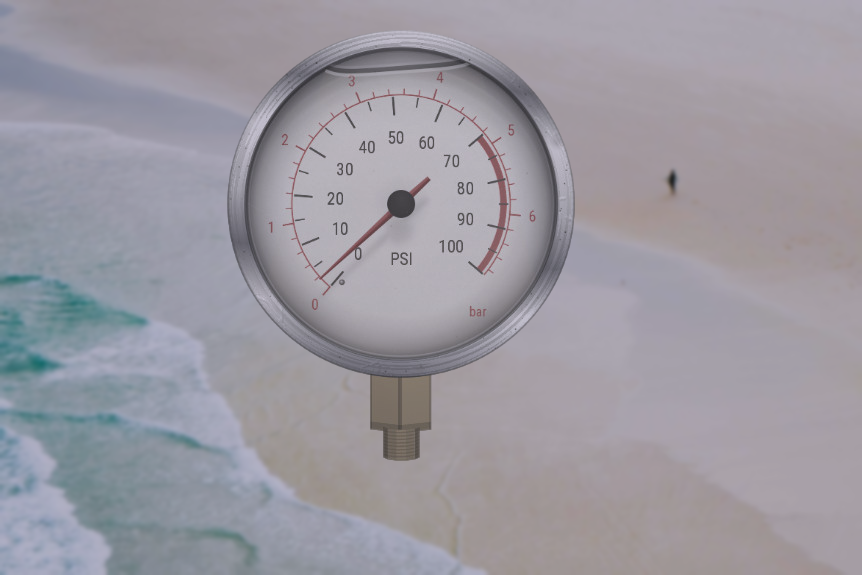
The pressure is 2.5 psi
